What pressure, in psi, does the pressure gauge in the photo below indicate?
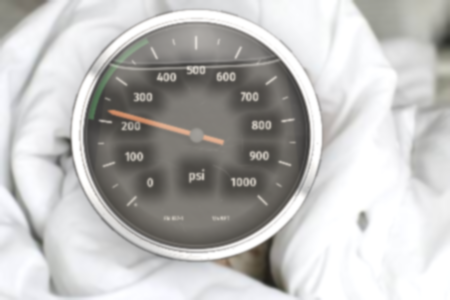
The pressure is 225 psi
